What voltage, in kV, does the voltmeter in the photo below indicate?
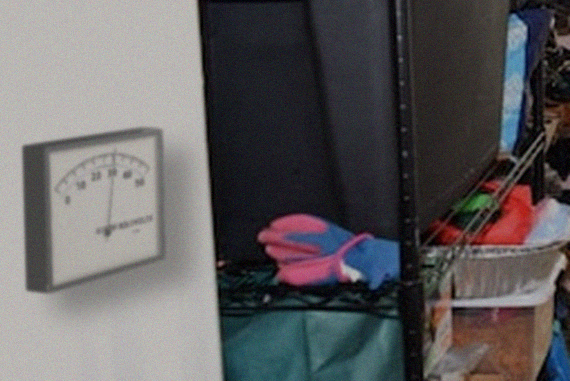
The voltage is 30 kV
